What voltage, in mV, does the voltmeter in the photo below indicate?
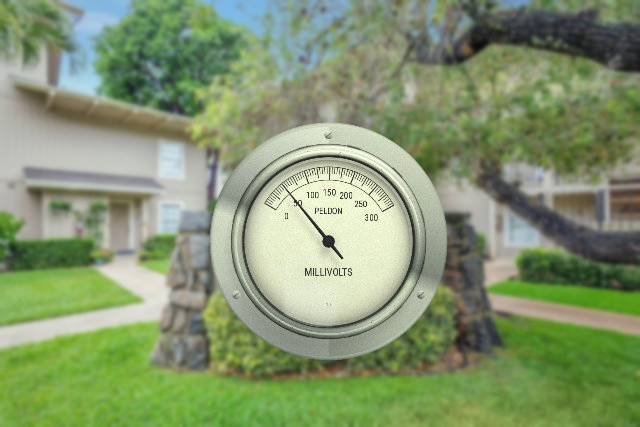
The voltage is 50 mV
